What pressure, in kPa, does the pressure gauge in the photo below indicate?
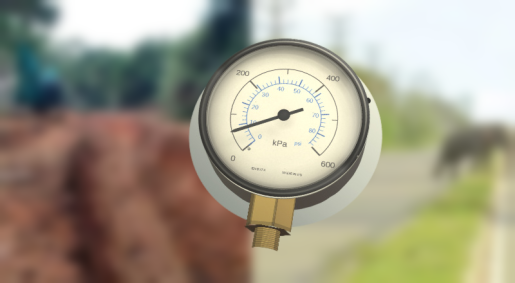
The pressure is 50 kPa
